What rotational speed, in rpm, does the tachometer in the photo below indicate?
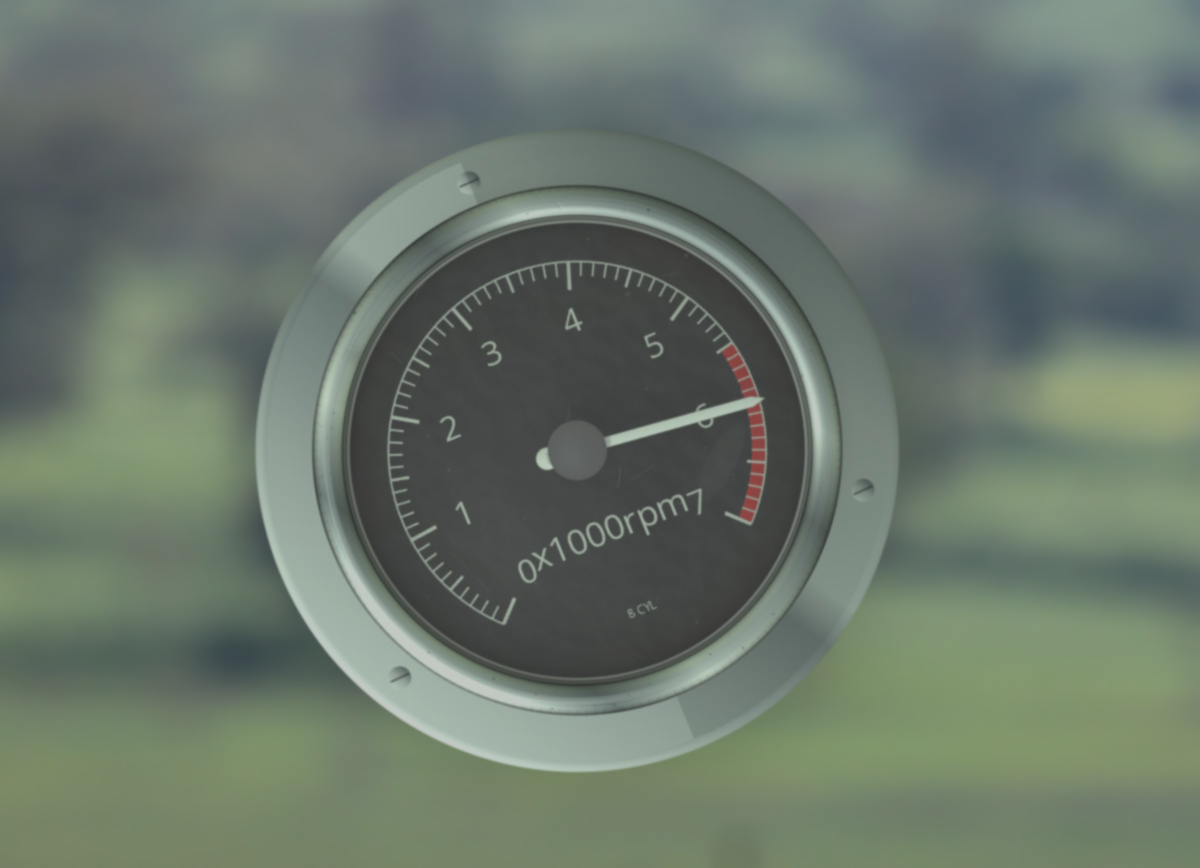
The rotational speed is 6000 rpm
